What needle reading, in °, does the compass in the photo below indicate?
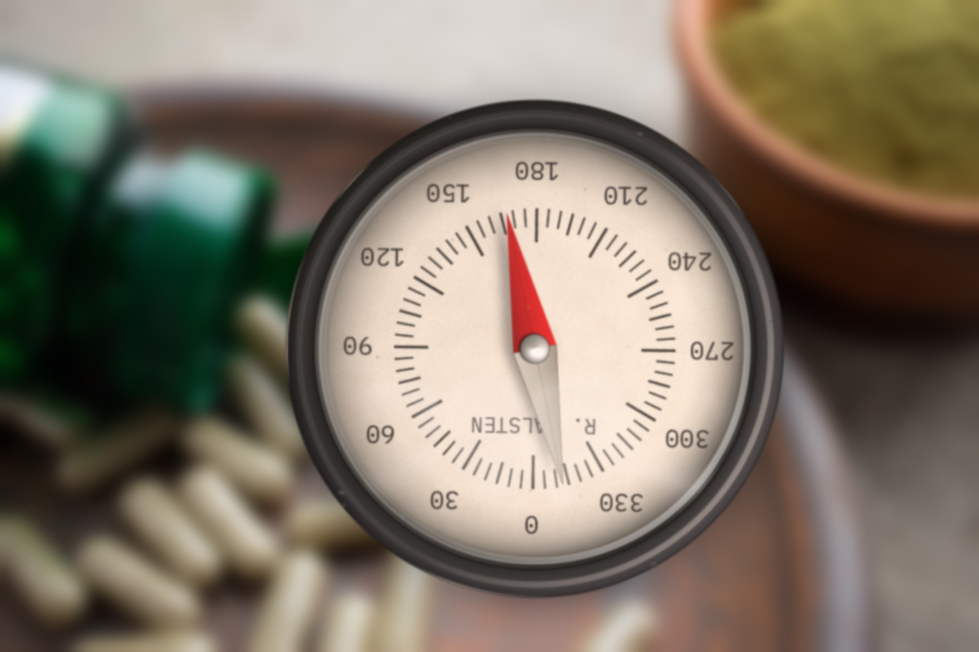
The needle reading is 167.5 °
